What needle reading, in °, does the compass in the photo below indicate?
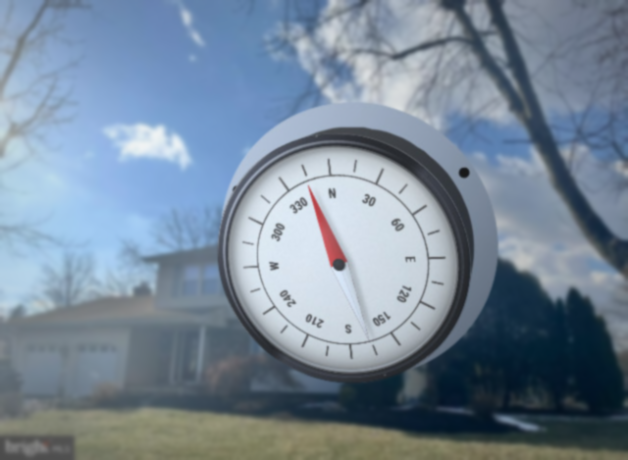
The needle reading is 345 °
